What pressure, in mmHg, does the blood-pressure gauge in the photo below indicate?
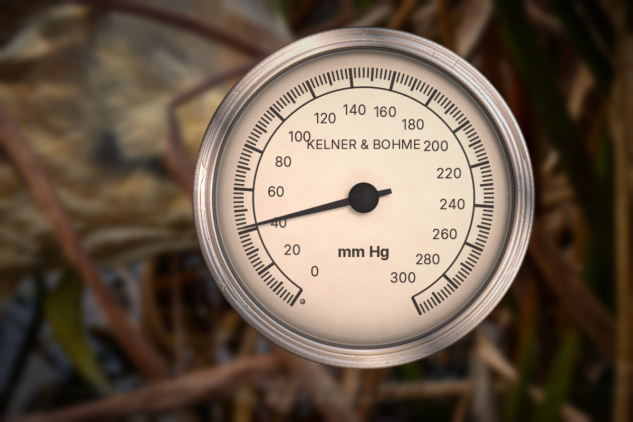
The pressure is 42 mmHg
